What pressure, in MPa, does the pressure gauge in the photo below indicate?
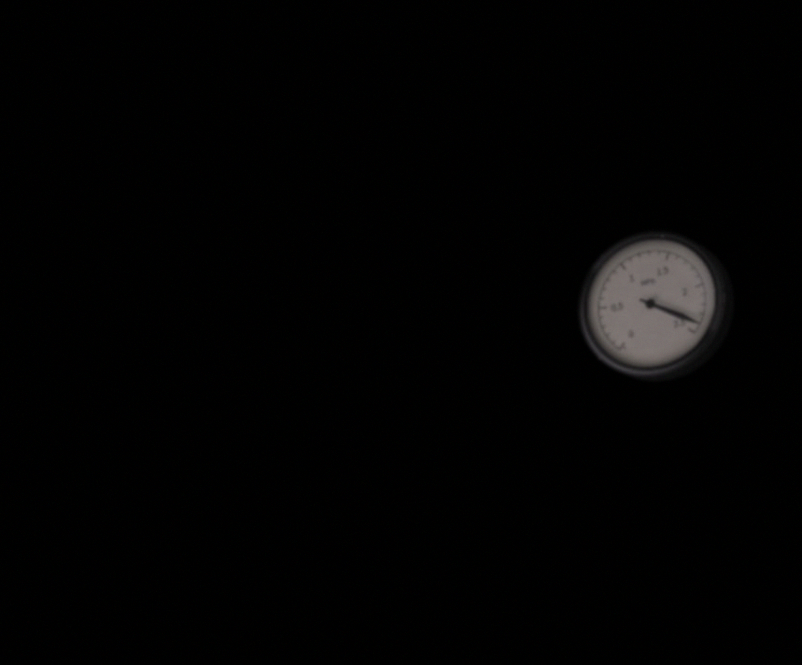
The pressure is 2.4 MPa
